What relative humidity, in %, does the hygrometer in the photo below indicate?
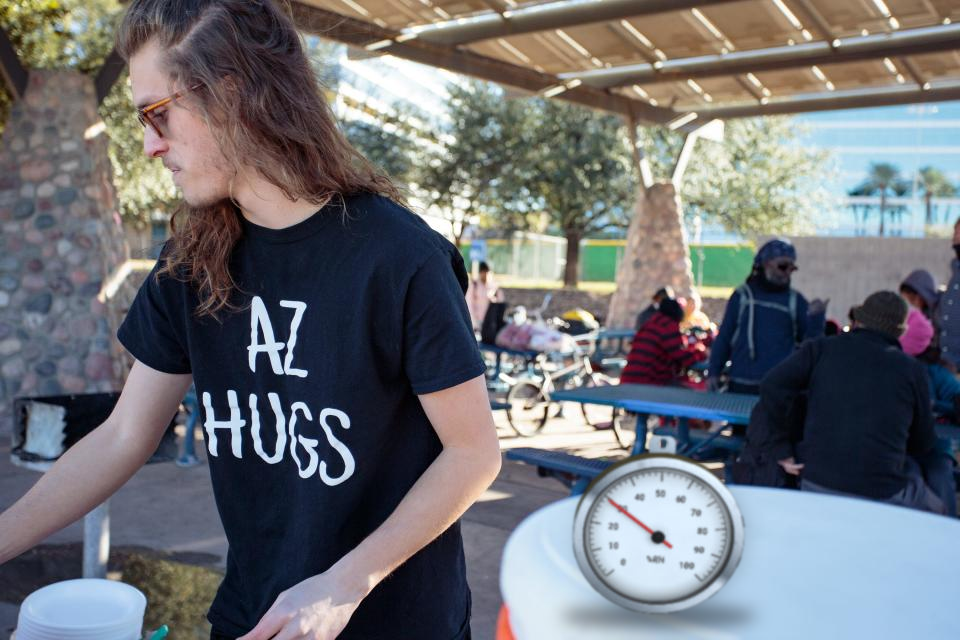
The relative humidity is 30 %
